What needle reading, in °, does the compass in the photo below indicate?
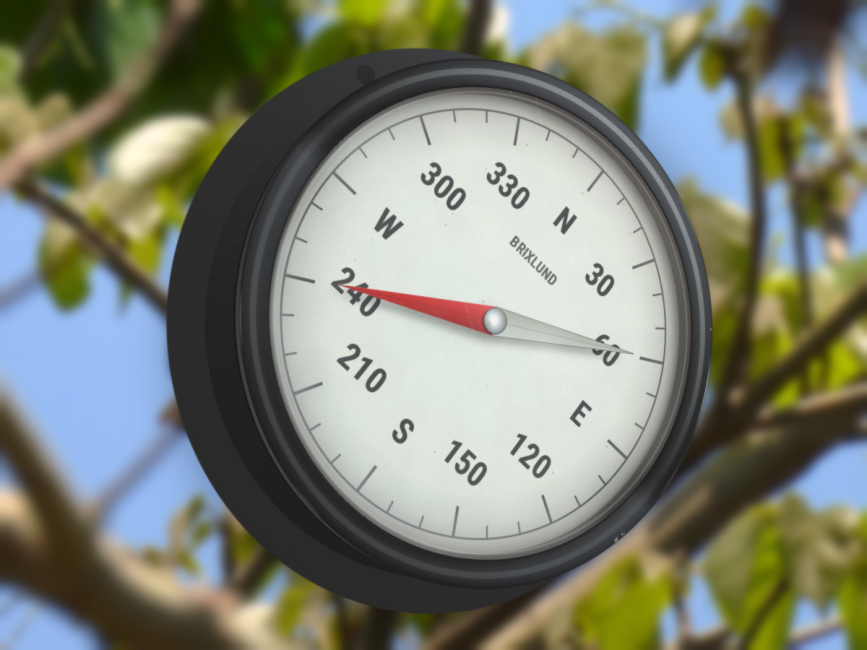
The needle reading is 240 °
